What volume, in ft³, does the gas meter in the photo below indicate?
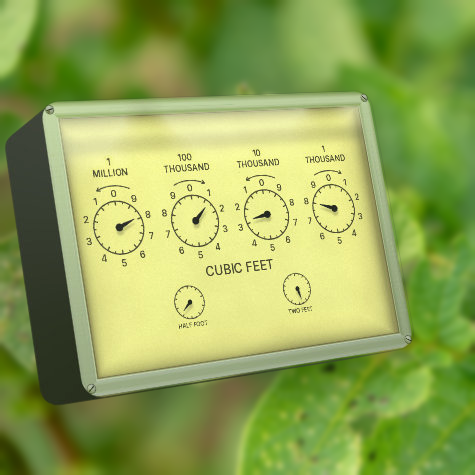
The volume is 812800 ft³
